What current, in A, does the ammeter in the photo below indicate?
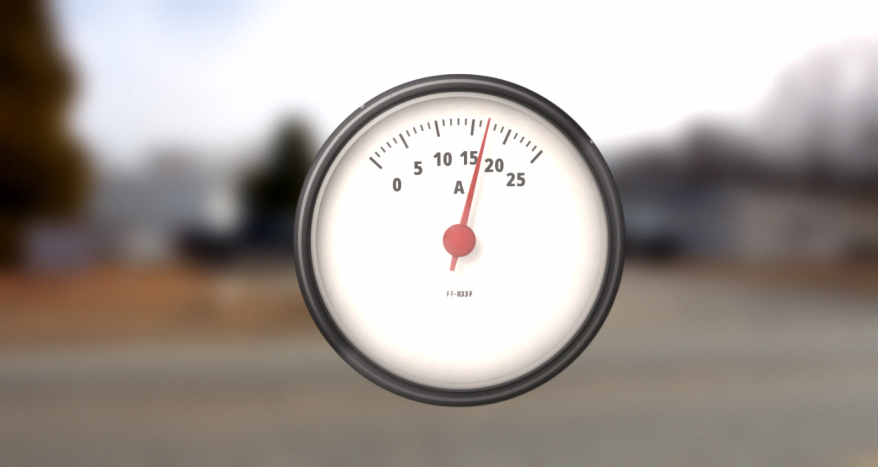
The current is 17 A
